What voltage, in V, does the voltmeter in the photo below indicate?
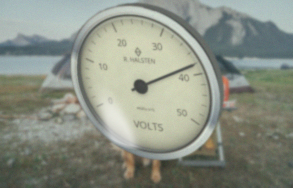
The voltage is 38 V
